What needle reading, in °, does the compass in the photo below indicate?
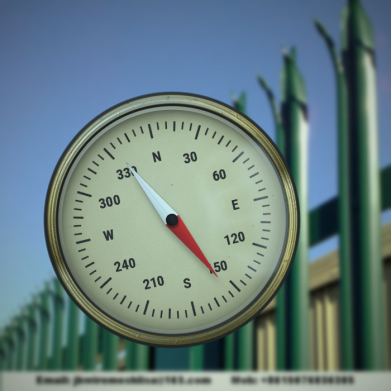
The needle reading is 155 °
